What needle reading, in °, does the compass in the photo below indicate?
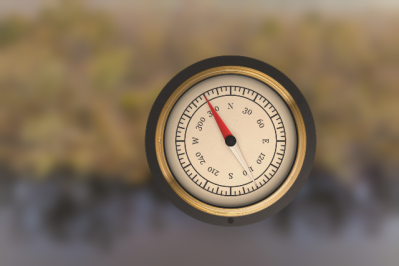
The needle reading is 330 °
